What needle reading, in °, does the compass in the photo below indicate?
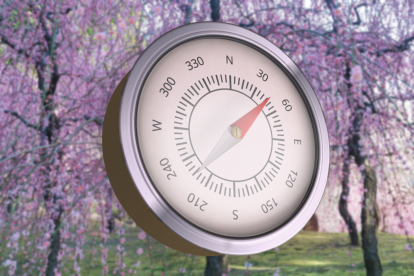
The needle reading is 45 °
